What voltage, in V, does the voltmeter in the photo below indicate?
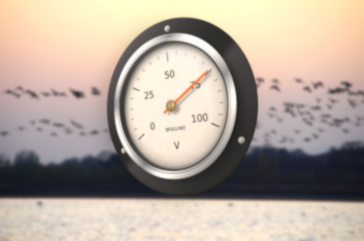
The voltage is 75 V
